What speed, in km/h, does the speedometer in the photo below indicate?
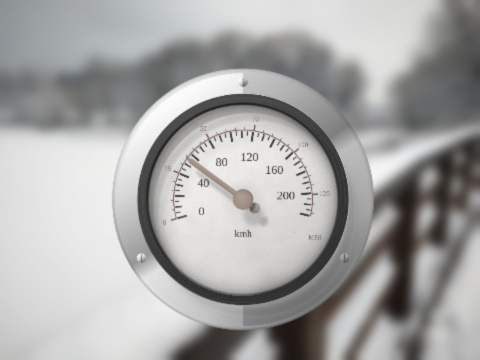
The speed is 55 km/h
